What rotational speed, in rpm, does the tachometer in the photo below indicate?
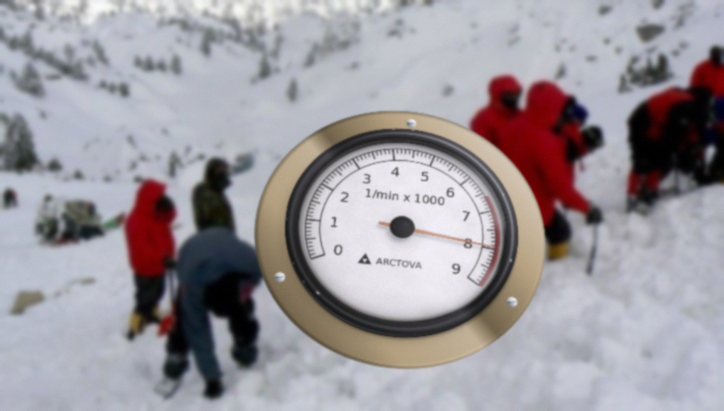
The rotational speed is 8000 rpm
